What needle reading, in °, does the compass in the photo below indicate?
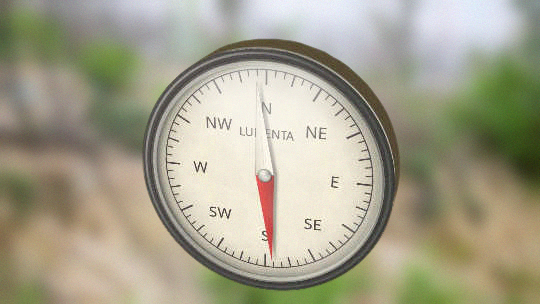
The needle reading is 175 °
